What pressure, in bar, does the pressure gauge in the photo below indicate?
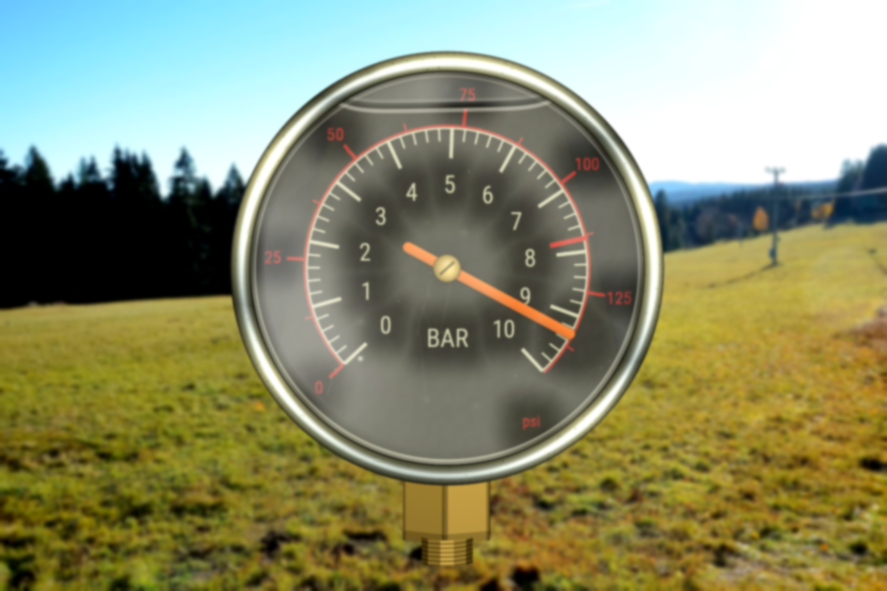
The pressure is 9.3 bar
